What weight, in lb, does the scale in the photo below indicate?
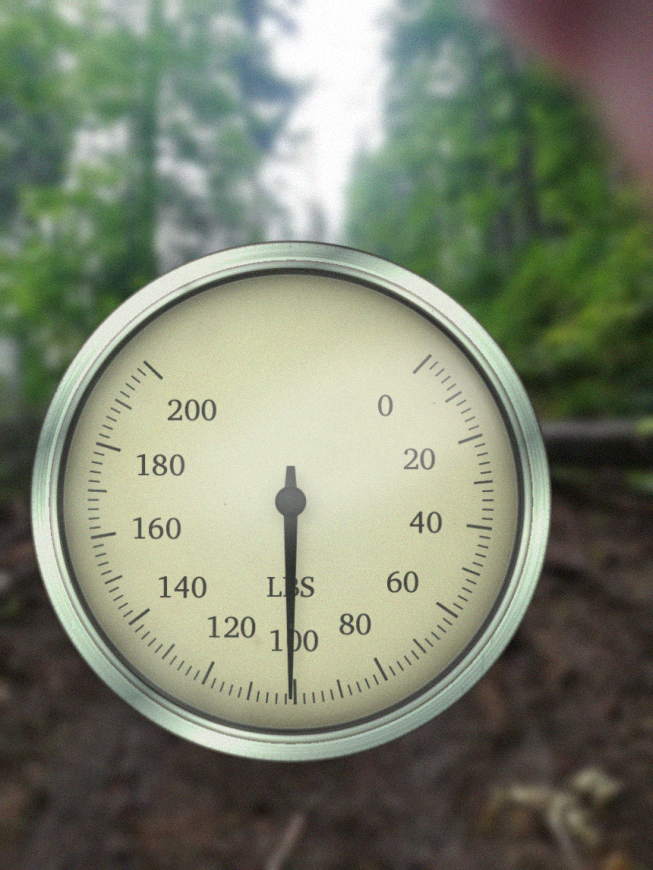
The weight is 101 lb
